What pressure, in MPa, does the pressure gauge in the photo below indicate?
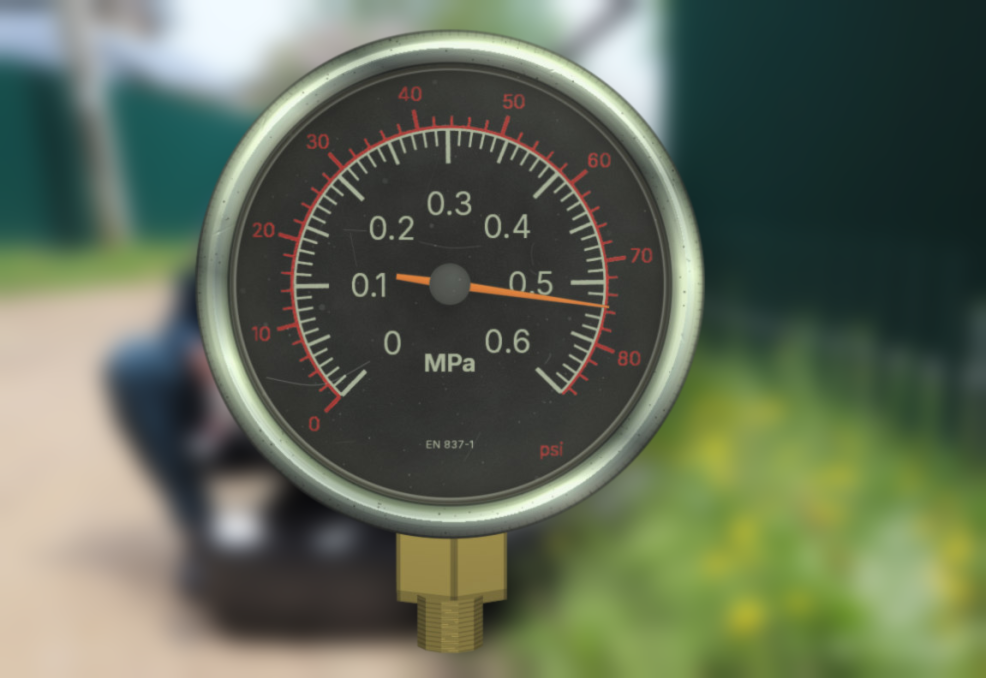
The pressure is 0.52 MPa
